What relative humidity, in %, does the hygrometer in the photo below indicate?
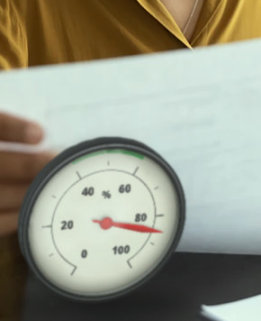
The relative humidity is 85 %
